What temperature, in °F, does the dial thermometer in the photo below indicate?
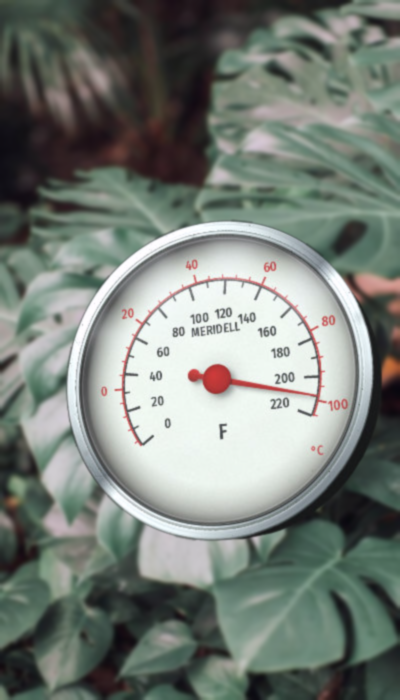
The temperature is 210 °F
